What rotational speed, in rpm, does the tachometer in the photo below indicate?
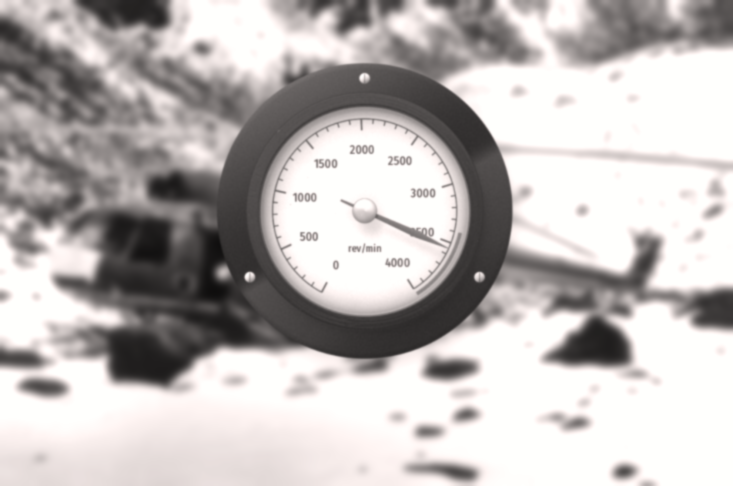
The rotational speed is 3550 rpm
